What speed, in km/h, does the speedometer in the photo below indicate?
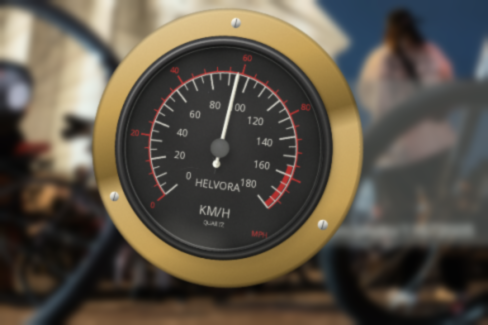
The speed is 95 km/h
